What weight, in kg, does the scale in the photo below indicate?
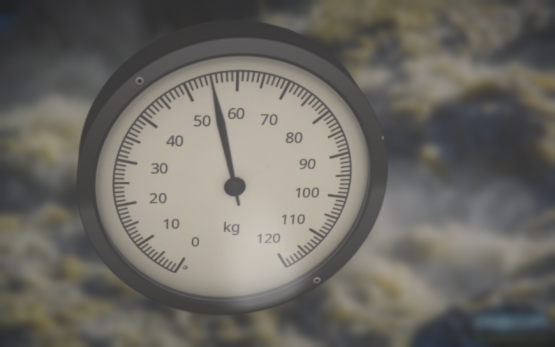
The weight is 55 kg
